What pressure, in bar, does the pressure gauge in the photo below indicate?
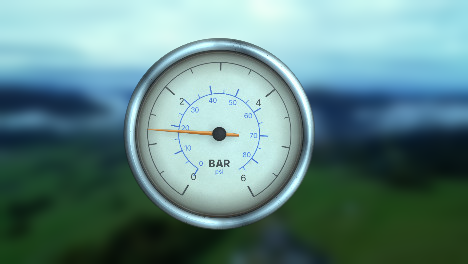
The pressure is 1.25 bar
